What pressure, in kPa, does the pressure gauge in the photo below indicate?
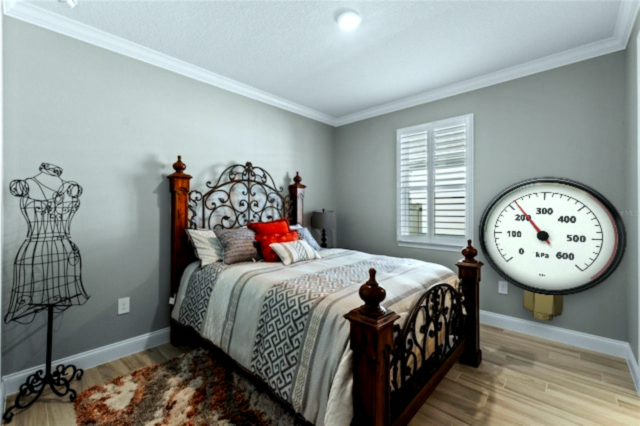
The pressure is 220 kPa
